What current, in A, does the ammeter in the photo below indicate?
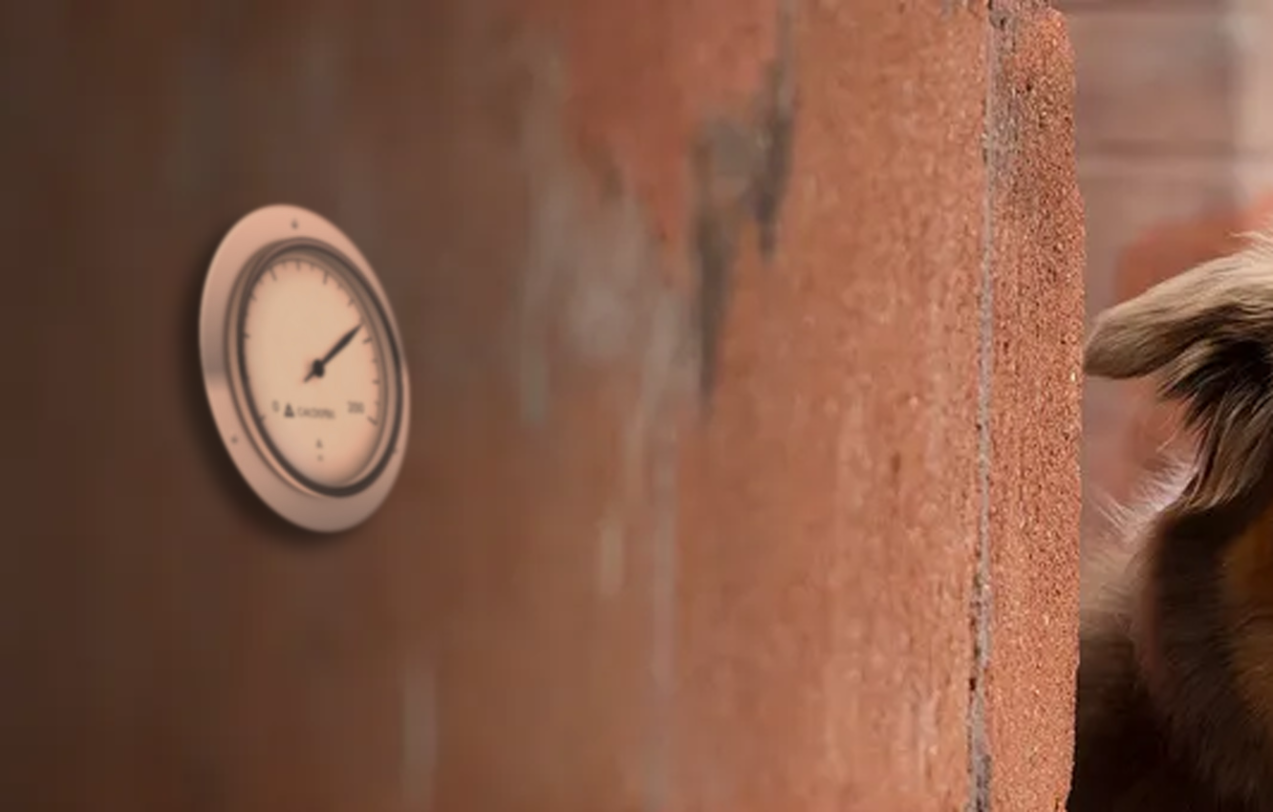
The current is 150 A
